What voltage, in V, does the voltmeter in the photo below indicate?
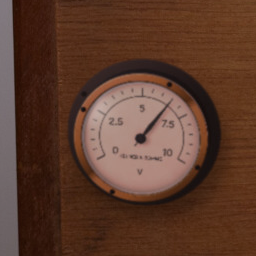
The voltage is 6.5 V
